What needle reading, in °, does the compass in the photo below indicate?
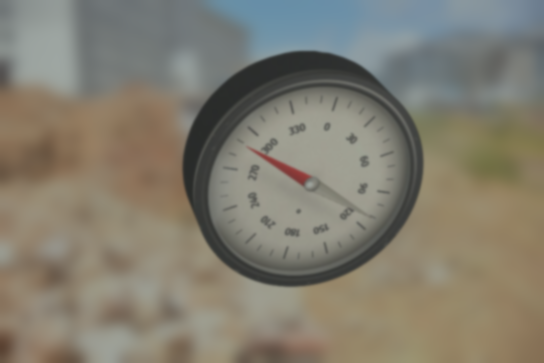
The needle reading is 290 °
